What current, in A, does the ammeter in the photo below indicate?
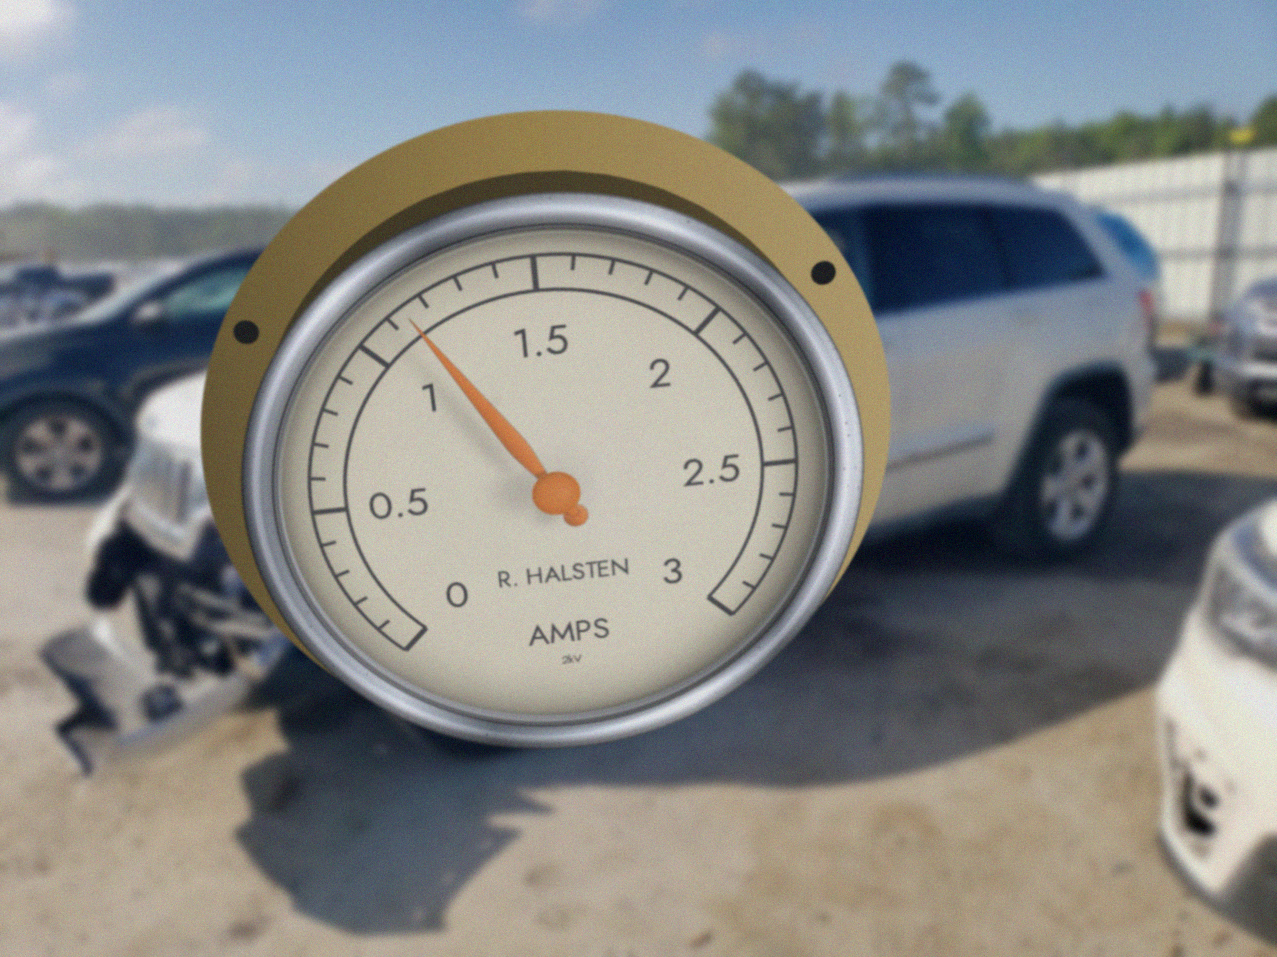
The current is 1.15 A
